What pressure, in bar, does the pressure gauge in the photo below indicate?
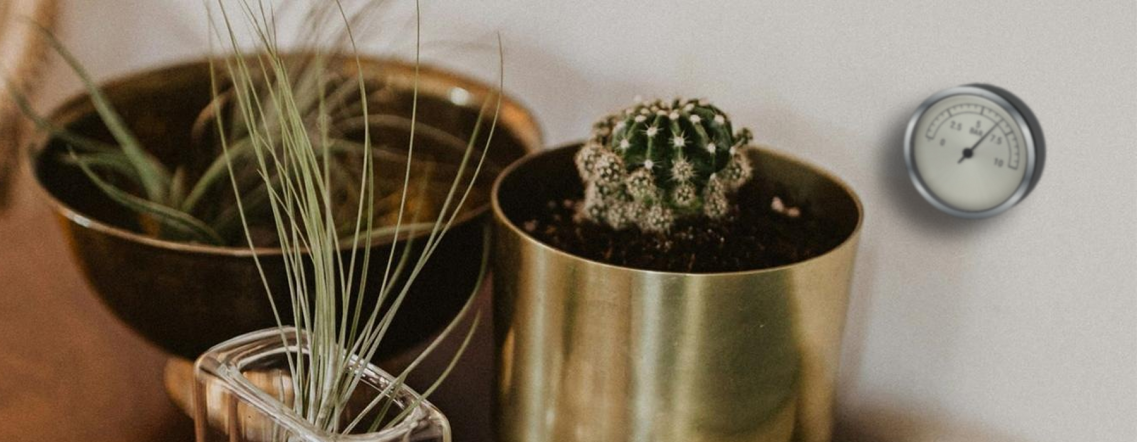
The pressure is 6.5 bar
